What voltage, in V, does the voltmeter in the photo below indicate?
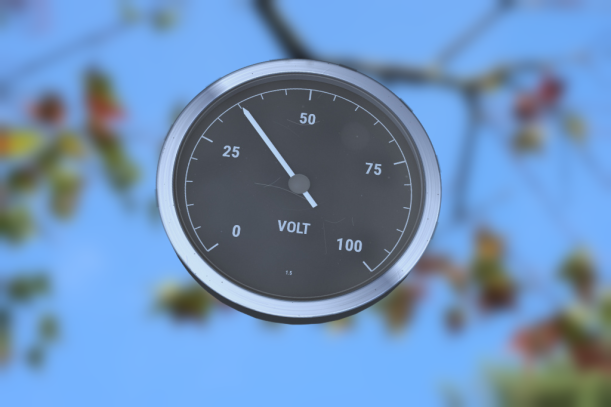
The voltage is 35 V
